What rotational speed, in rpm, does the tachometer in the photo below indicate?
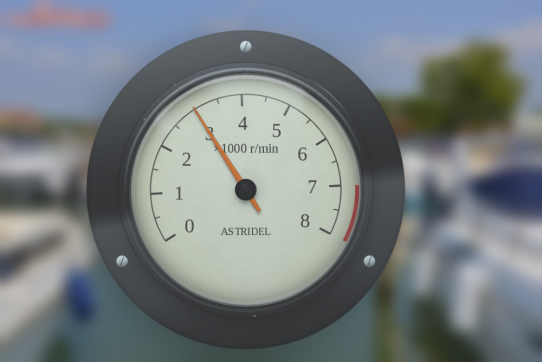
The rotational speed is 3000 rpm
